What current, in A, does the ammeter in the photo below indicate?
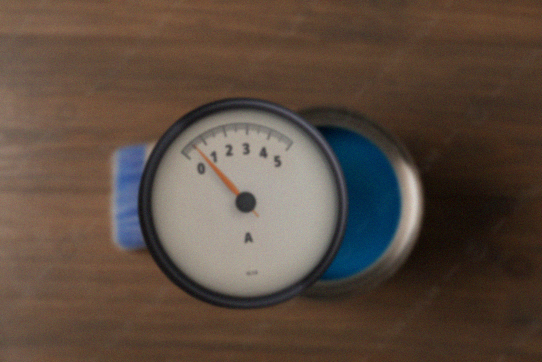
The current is 0.5 A
